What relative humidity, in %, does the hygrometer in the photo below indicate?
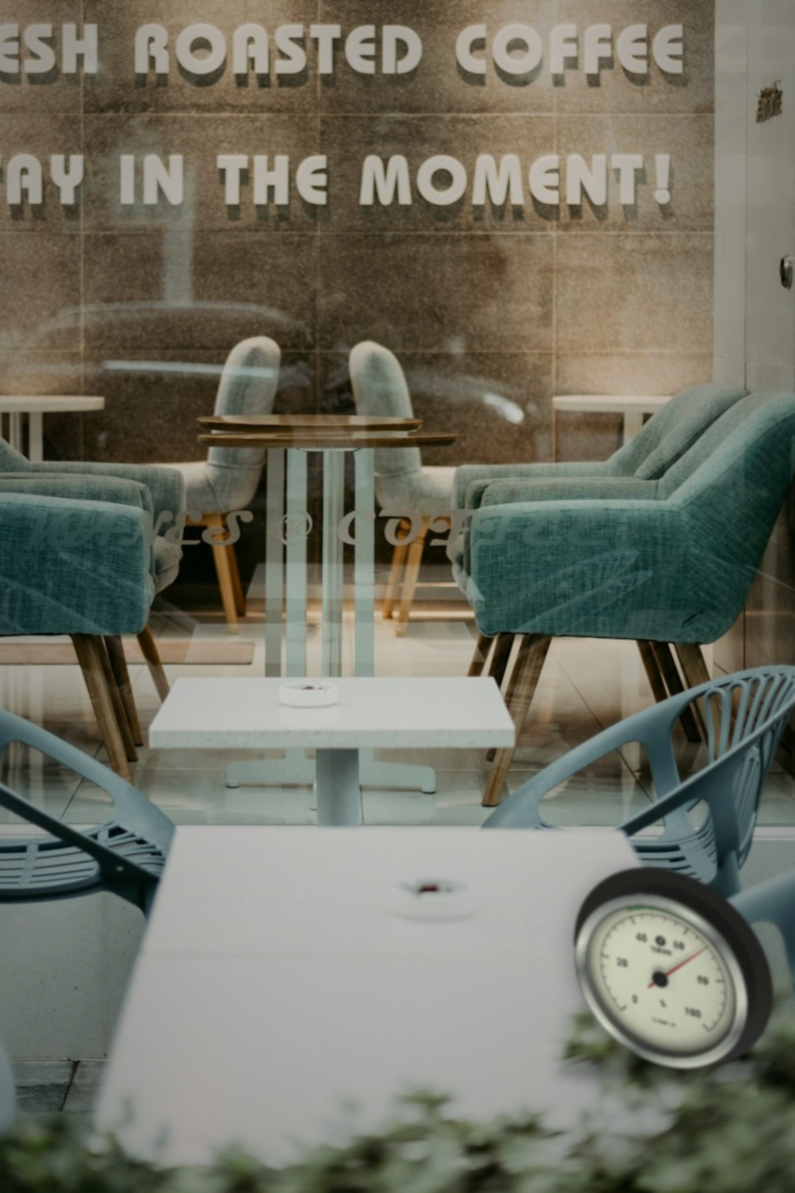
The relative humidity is 68 %
